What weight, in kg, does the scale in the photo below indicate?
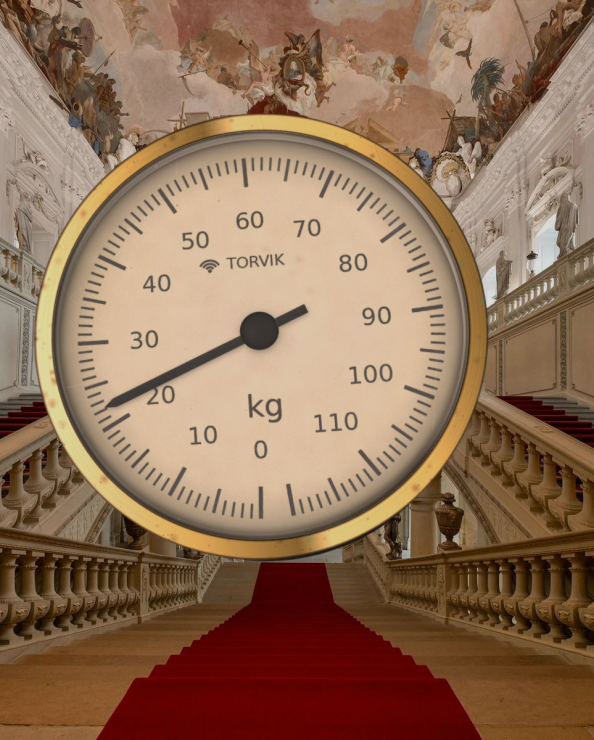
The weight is 22 kg
